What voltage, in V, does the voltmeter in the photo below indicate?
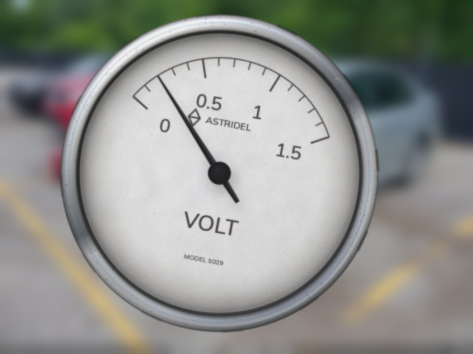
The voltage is 0.2 V
